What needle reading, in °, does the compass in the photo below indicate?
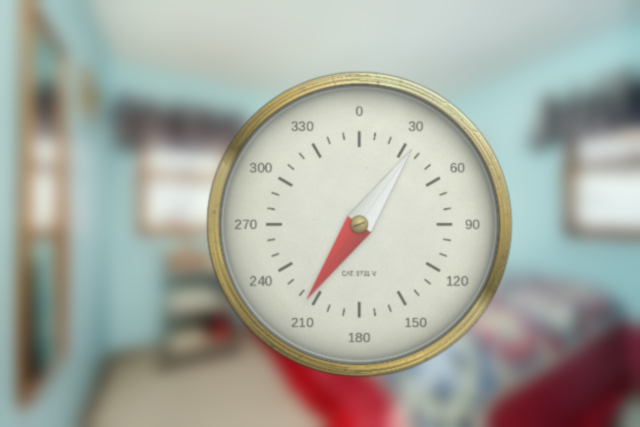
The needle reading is 215 °
